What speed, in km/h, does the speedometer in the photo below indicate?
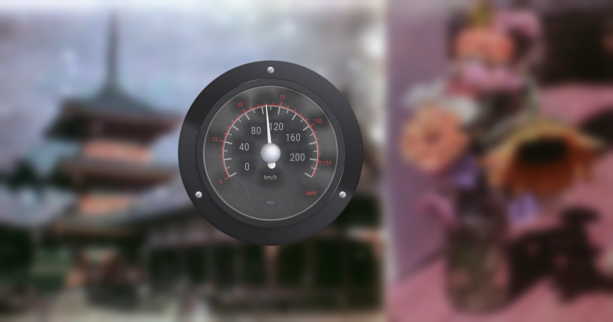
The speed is 105 km/h
